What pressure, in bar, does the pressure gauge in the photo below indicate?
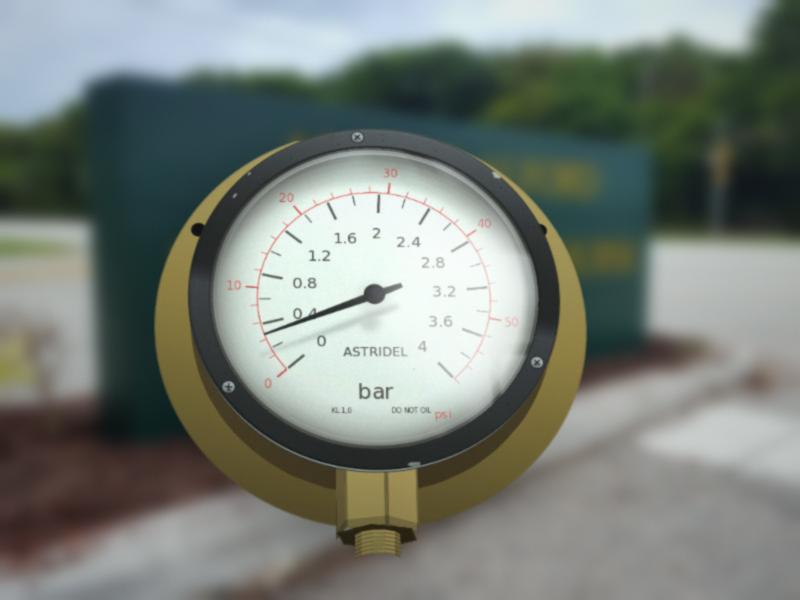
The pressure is 0.3 bar
